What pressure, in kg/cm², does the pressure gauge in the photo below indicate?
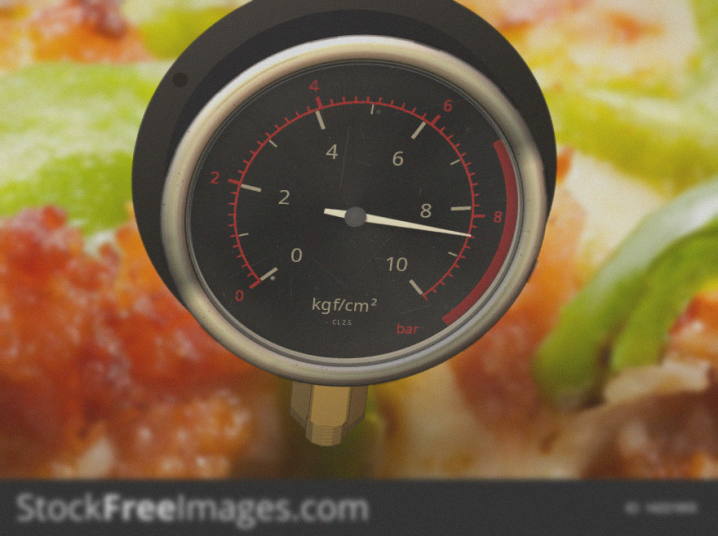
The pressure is 8.5 kg/cm²
